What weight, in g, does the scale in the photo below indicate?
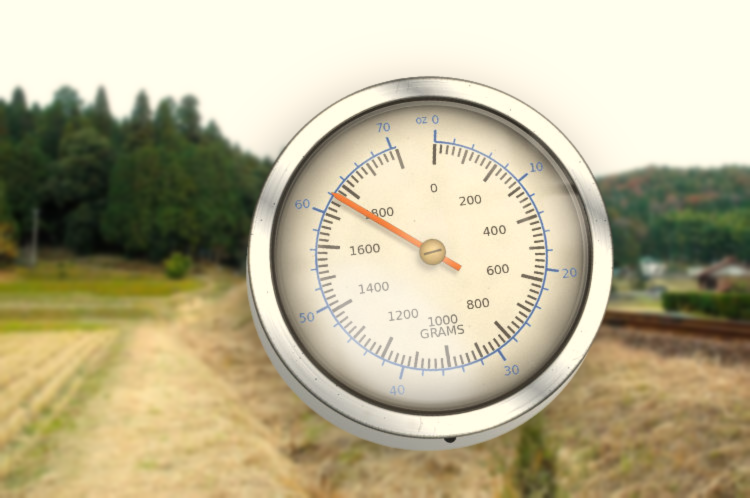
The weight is 1760 g
